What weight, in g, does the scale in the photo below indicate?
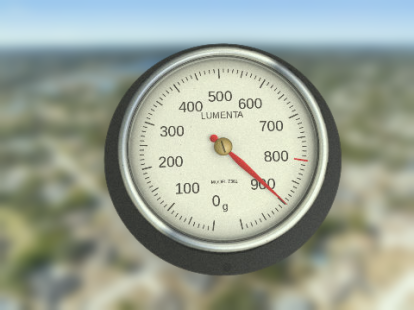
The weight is 900 g
